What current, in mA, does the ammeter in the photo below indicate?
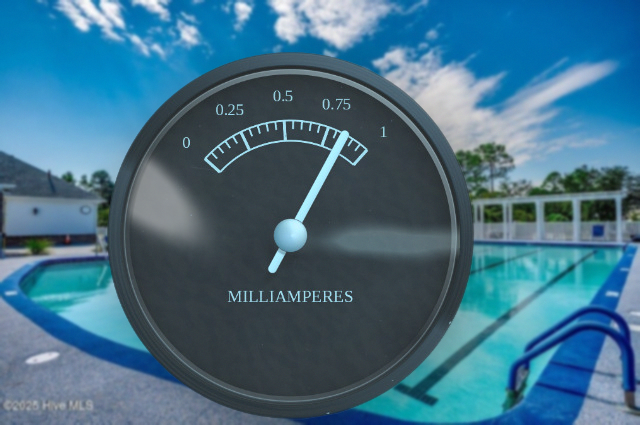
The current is 0.85 mA
